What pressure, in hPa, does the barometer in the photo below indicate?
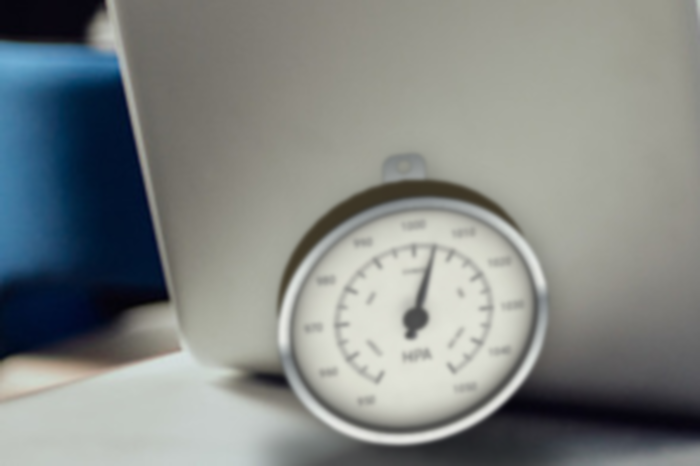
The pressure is 1005 hPa
